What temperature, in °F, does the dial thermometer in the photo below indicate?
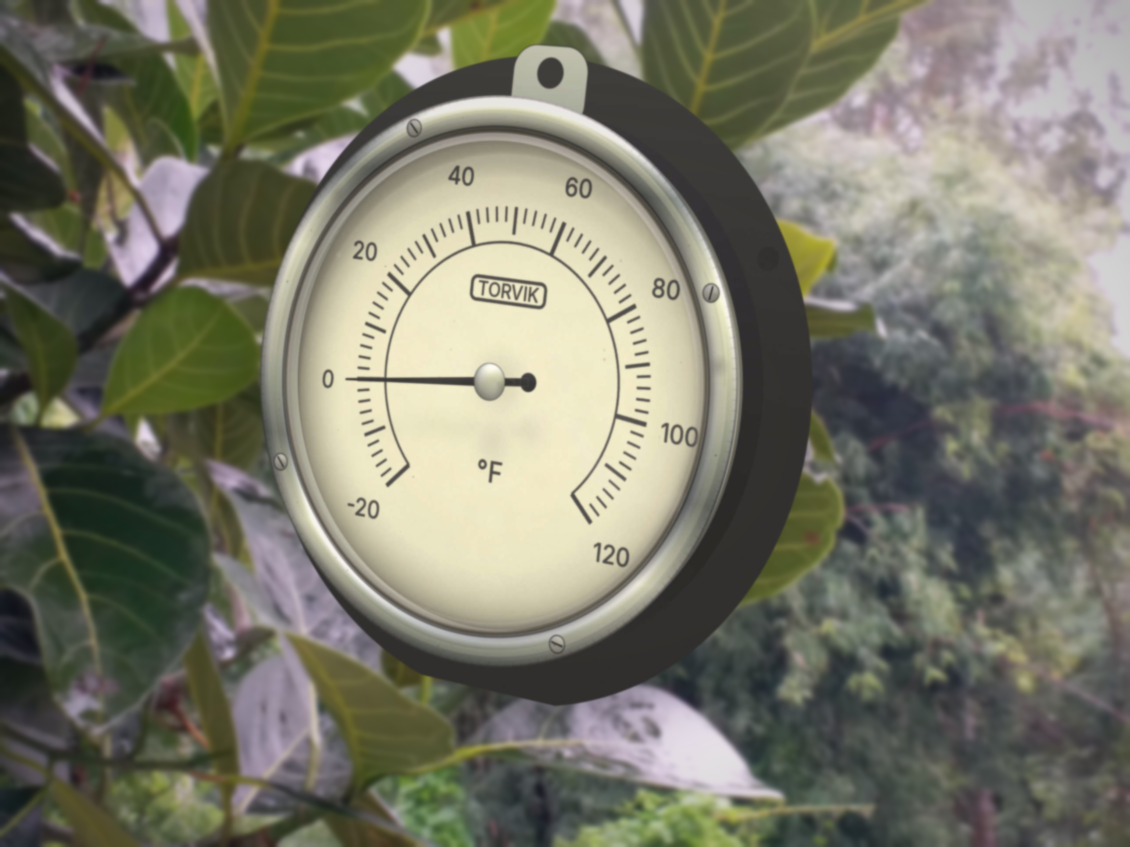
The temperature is 0 °F
